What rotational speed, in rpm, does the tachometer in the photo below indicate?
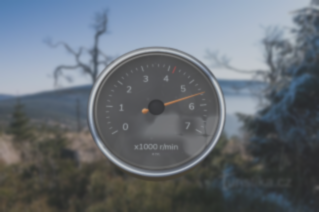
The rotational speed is 5600 rpm
